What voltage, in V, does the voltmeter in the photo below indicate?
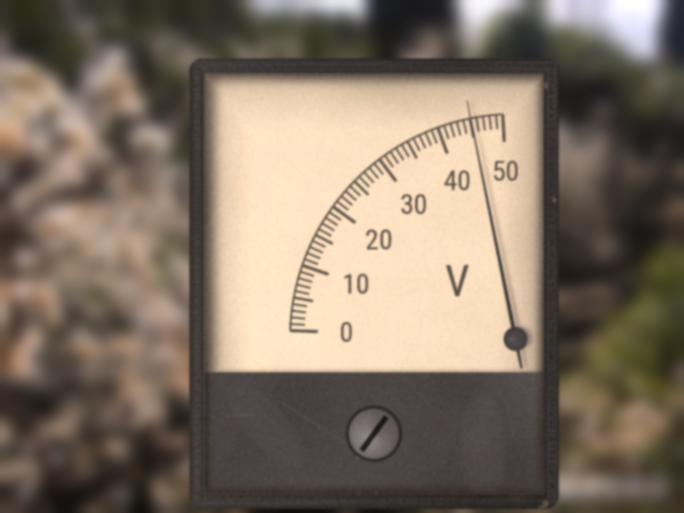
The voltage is 45 V
